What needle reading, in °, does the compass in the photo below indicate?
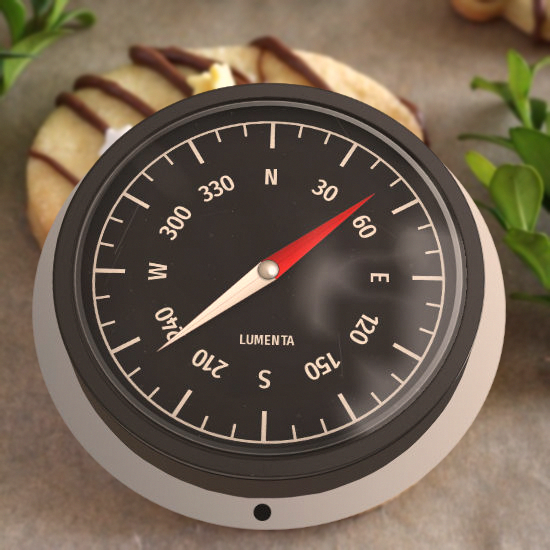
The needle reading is 50 °
